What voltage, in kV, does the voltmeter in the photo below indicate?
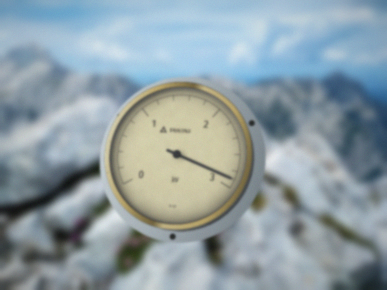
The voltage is 2.9 kV
